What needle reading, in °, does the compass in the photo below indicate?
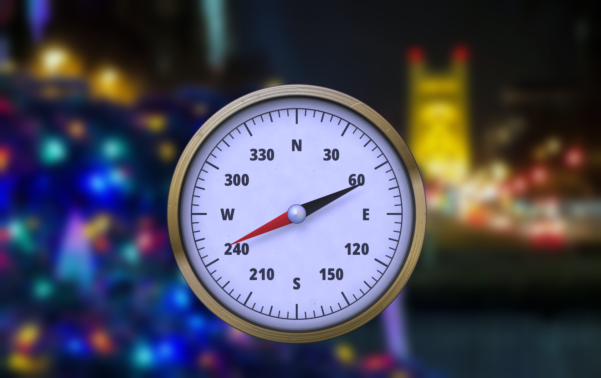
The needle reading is 245 °
